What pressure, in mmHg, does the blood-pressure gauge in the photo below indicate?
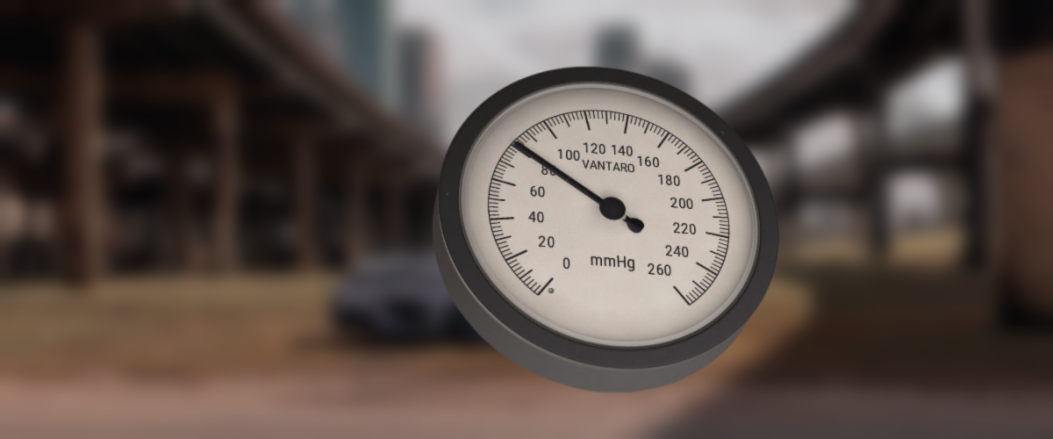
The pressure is 80 mmHg
